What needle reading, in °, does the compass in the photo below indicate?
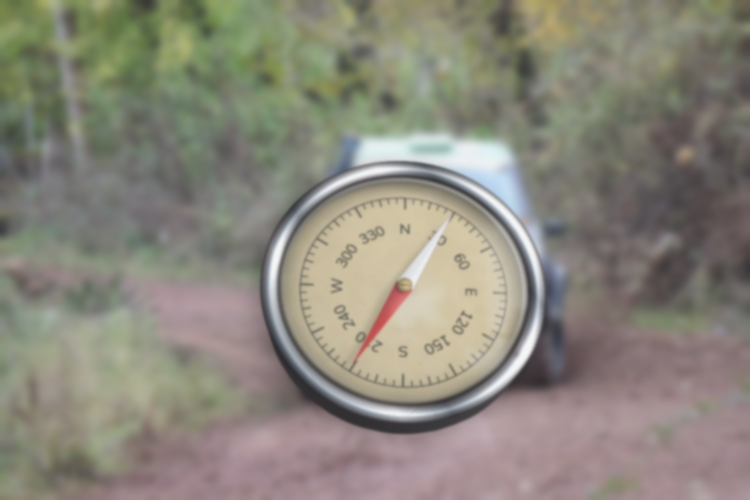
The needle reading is 210 °
